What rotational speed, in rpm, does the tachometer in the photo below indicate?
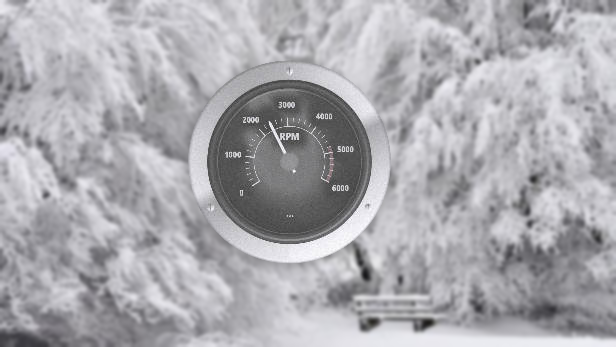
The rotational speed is 2400 rpm
